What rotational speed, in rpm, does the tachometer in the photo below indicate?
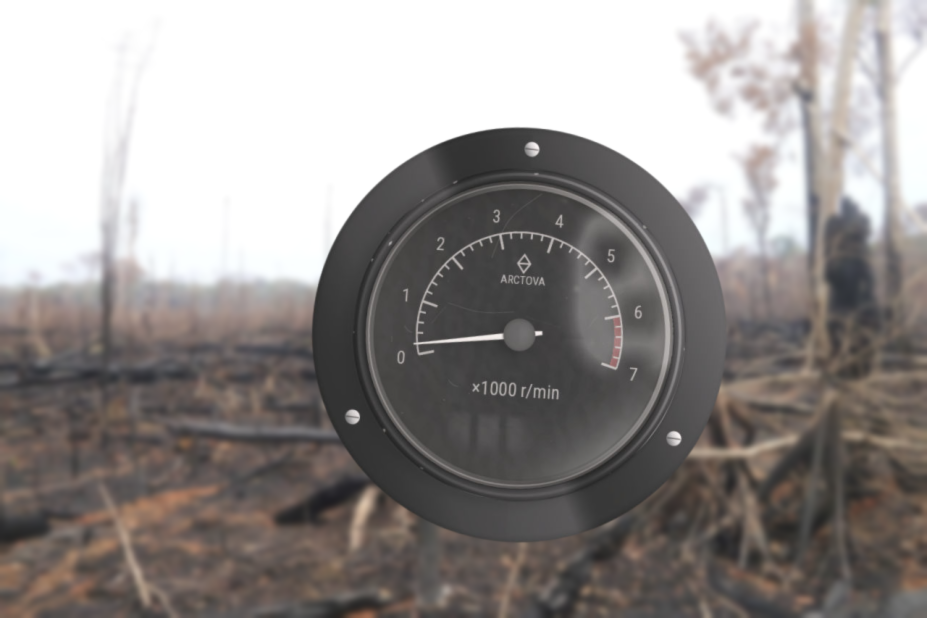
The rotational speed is 200 rpm
